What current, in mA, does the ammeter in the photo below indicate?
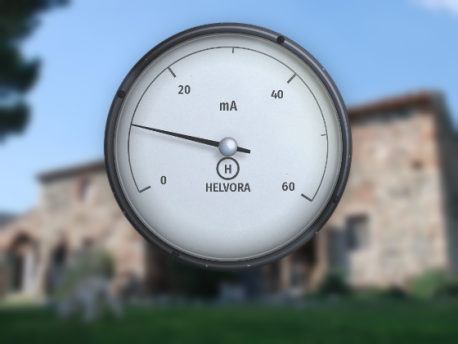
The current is 10 mA
